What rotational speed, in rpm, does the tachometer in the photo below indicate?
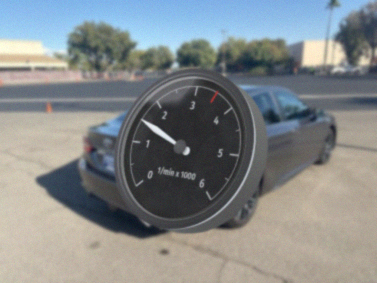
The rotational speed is 1500 rpm
